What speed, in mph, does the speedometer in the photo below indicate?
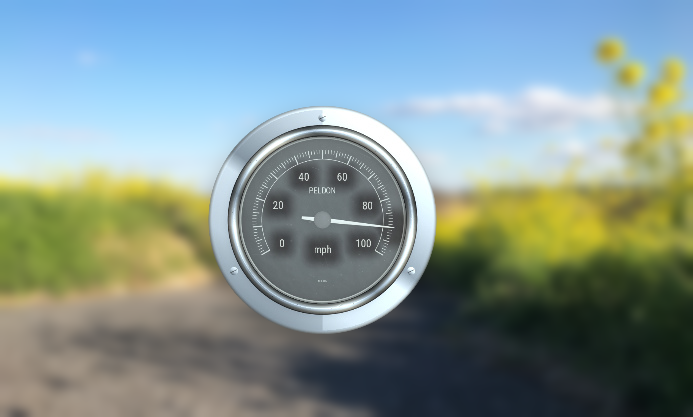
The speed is 90 mph
